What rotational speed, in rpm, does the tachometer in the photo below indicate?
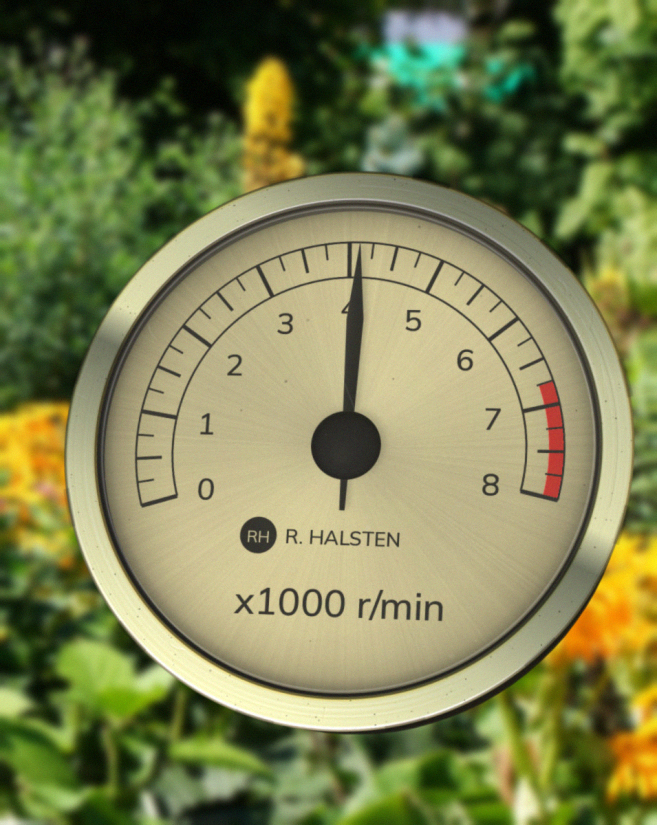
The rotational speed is 4125 rpm
